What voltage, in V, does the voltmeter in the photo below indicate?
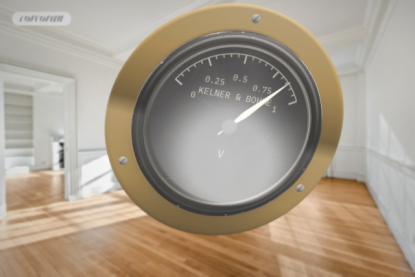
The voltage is 0.85 V
